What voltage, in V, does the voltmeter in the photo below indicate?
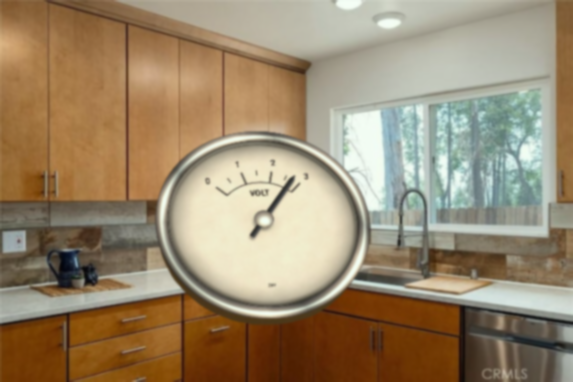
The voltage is 2.75 V
